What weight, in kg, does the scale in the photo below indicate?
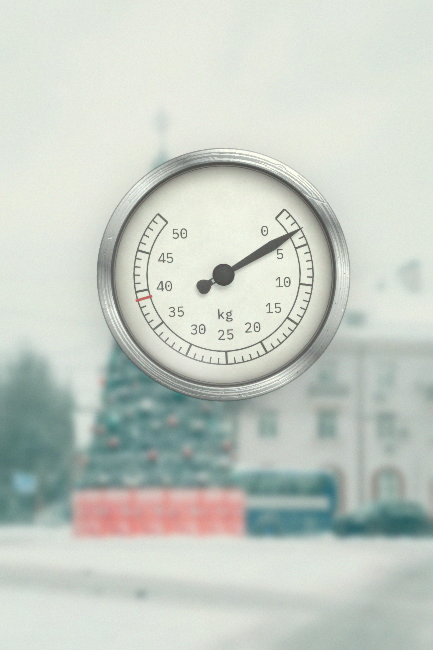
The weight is 3 kg
